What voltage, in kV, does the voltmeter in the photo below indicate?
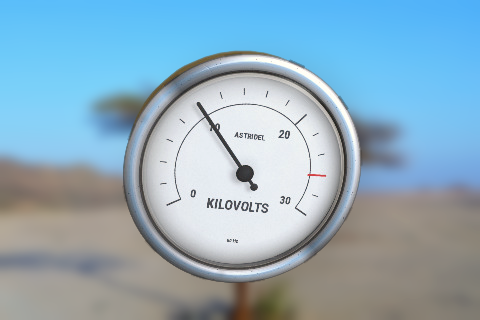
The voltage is 10 kV
